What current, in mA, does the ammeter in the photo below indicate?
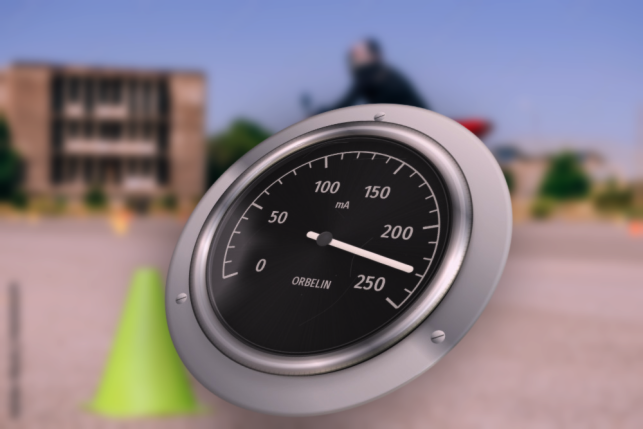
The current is 230 mA
